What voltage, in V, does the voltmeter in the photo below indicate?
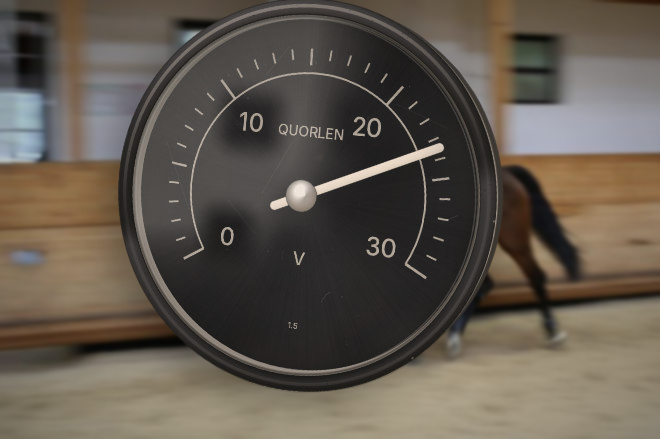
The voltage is 23.5 V
